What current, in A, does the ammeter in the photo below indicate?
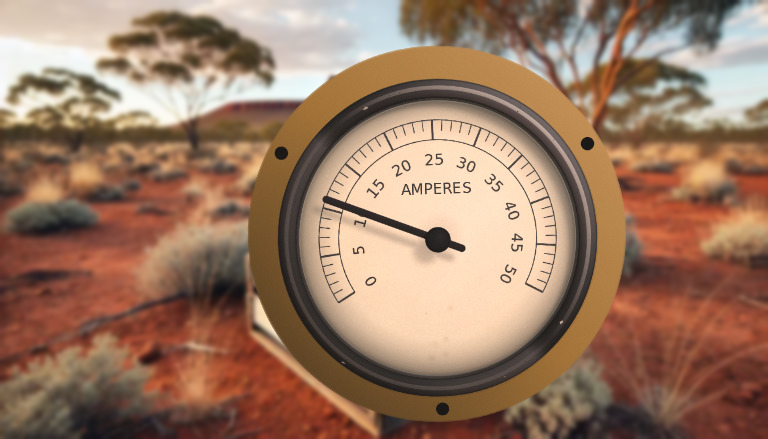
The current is 11 A
